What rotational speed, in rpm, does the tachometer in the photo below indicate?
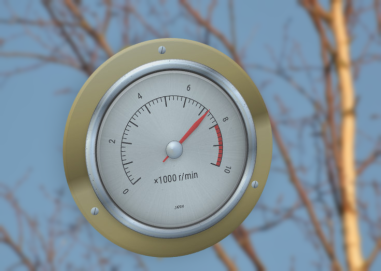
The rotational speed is 7200 rpm
